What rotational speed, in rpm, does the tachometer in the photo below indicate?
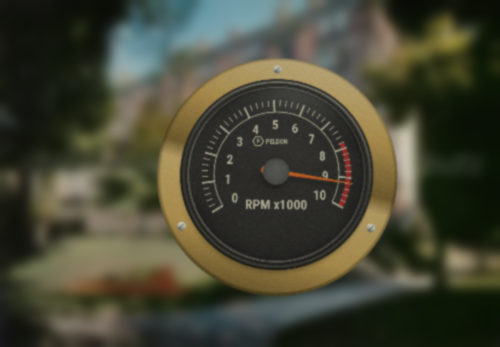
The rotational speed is 9200 rpm
